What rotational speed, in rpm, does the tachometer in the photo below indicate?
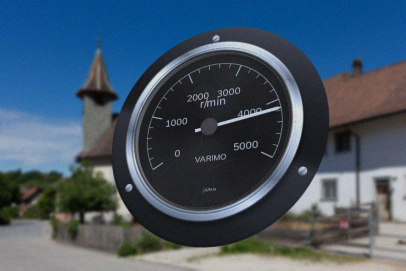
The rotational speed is 4200 rpm
